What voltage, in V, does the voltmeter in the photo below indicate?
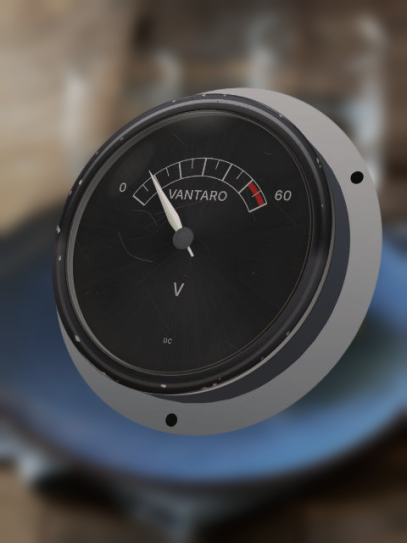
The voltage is 10 V
